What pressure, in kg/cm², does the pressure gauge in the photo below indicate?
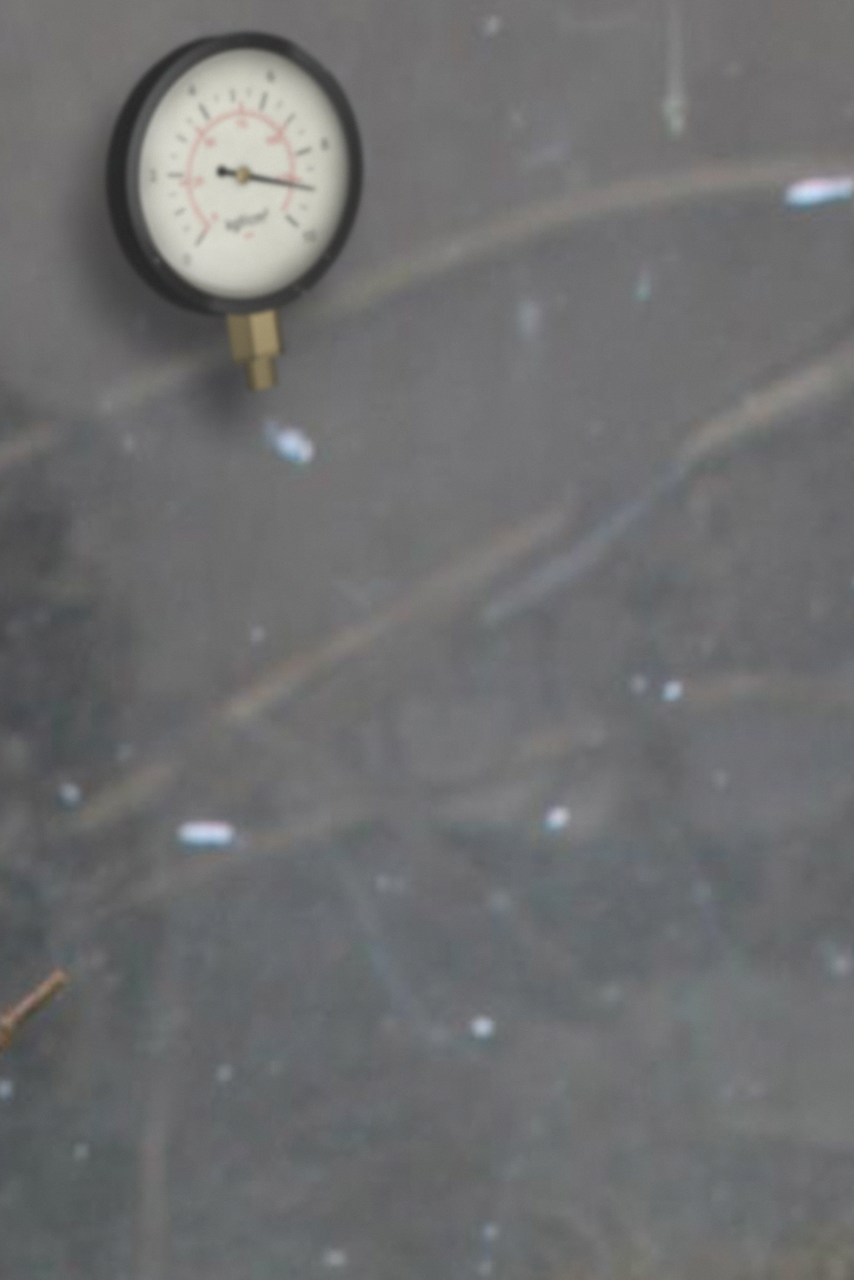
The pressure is 9 kg/cm²
